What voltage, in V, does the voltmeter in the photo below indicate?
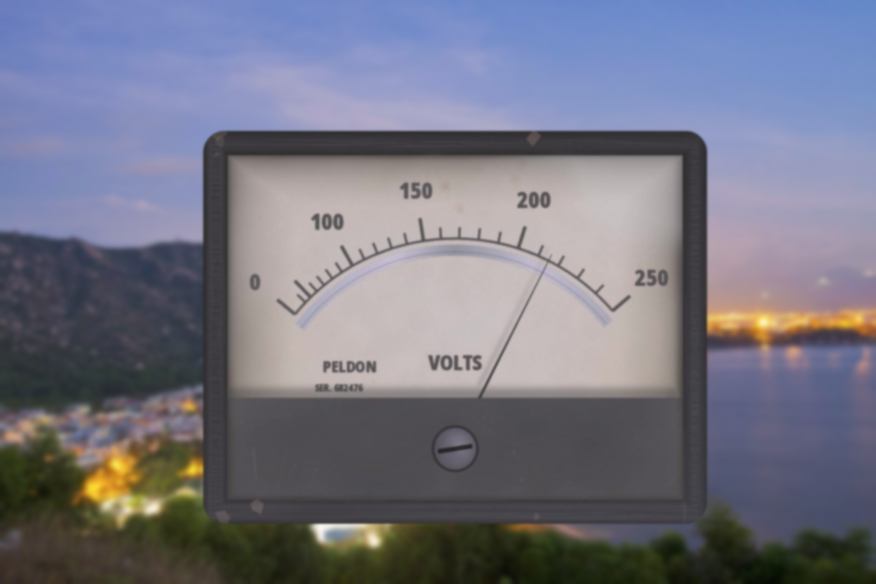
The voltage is 215 V
